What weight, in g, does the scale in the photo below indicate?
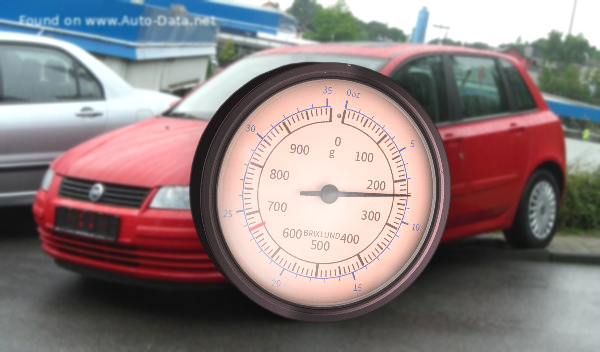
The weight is 230 g
